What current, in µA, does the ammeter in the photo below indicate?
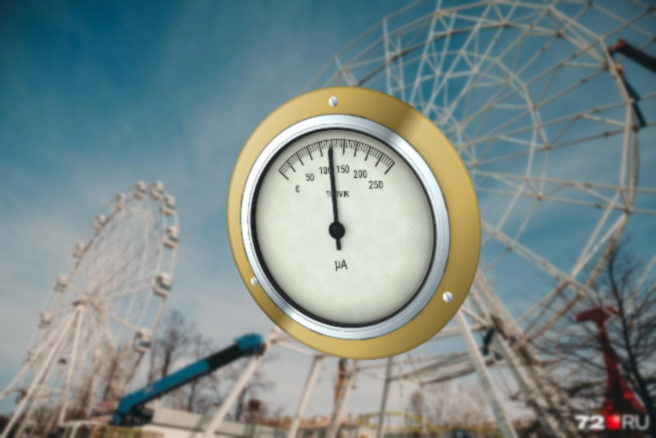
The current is 125 µA
